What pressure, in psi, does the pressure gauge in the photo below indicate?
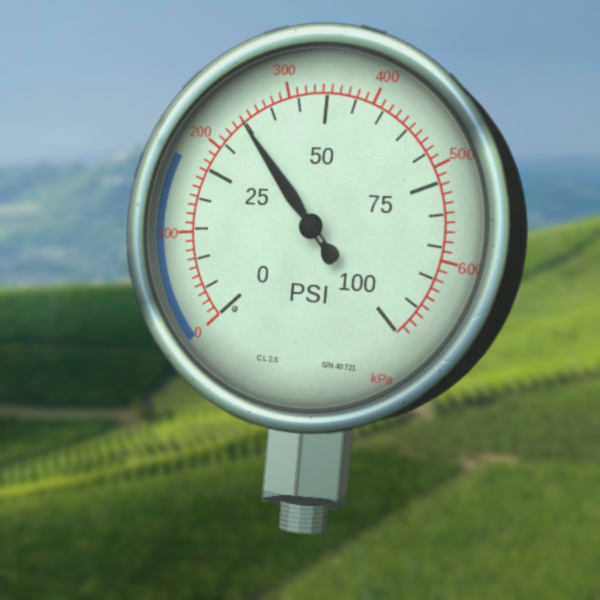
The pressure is 35 psi
